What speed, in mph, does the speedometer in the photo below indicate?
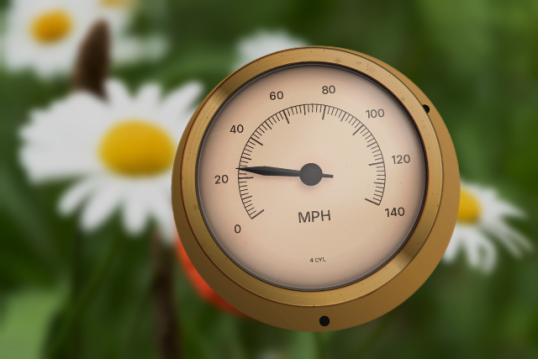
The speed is 24 mph
